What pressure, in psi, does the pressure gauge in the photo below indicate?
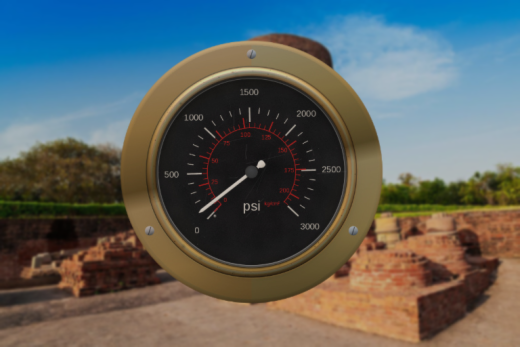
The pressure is 100 psi
